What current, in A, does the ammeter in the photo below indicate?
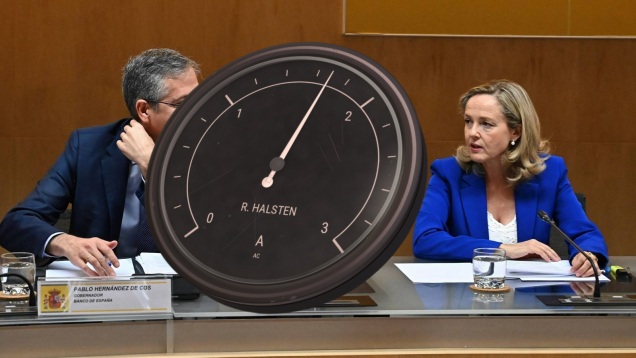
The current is 1.7 A
